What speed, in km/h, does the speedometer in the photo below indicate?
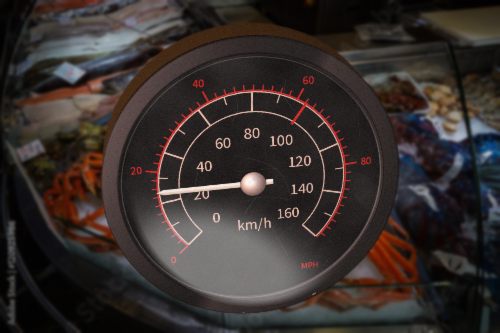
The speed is 25 km/h
